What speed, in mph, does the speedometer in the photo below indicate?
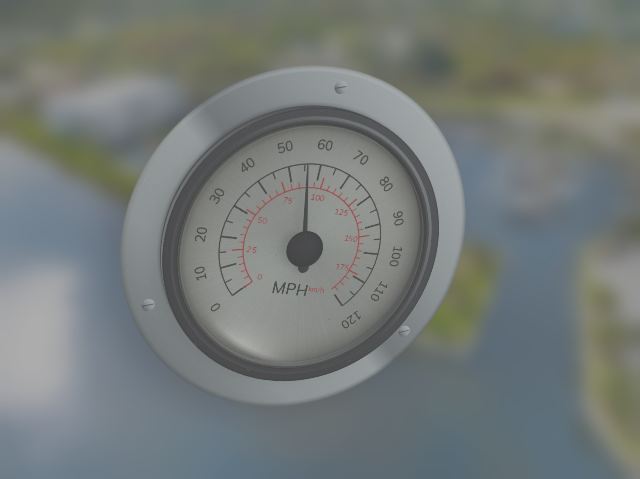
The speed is 55 mph
